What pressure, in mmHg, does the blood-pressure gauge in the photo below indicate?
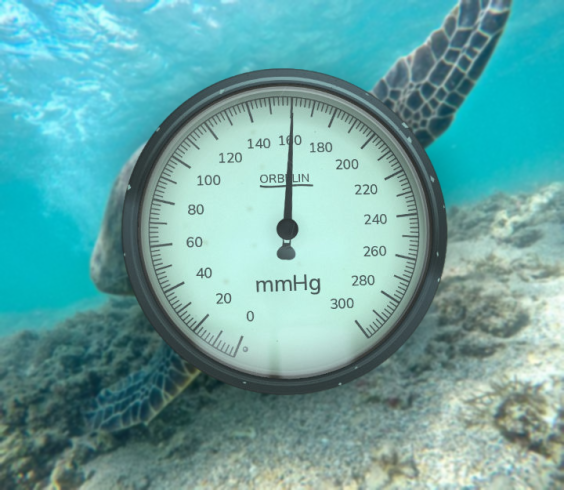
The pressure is 160 mmHg
